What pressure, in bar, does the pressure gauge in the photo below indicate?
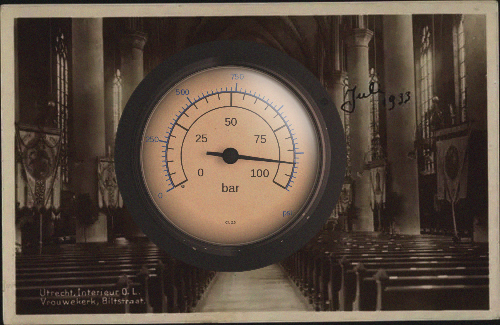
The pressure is 90 bar
